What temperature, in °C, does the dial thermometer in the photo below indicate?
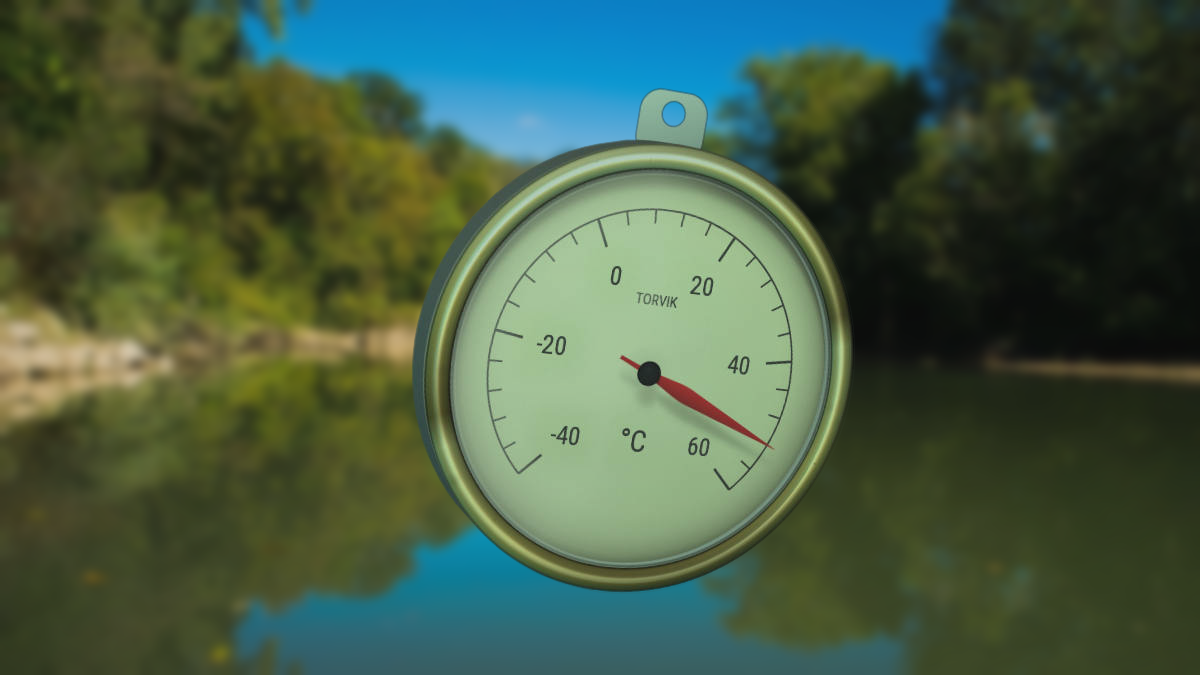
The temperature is 52 °C
